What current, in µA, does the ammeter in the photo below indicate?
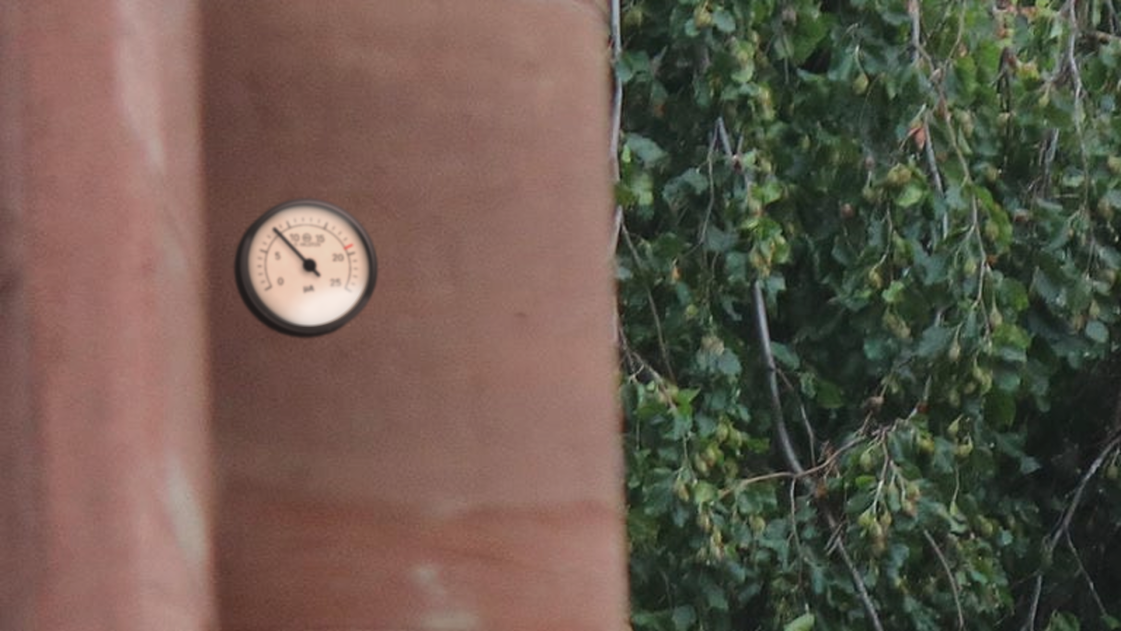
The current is 8 µA
